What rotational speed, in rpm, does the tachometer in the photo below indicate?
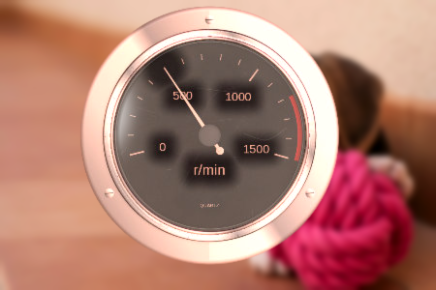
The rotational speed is 500 rpm
